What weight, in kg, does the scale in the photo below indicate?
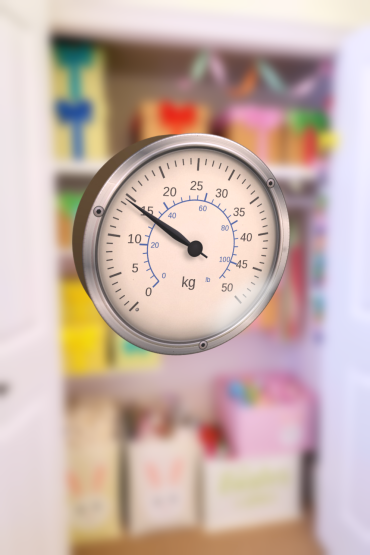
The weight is 14.5 kg
